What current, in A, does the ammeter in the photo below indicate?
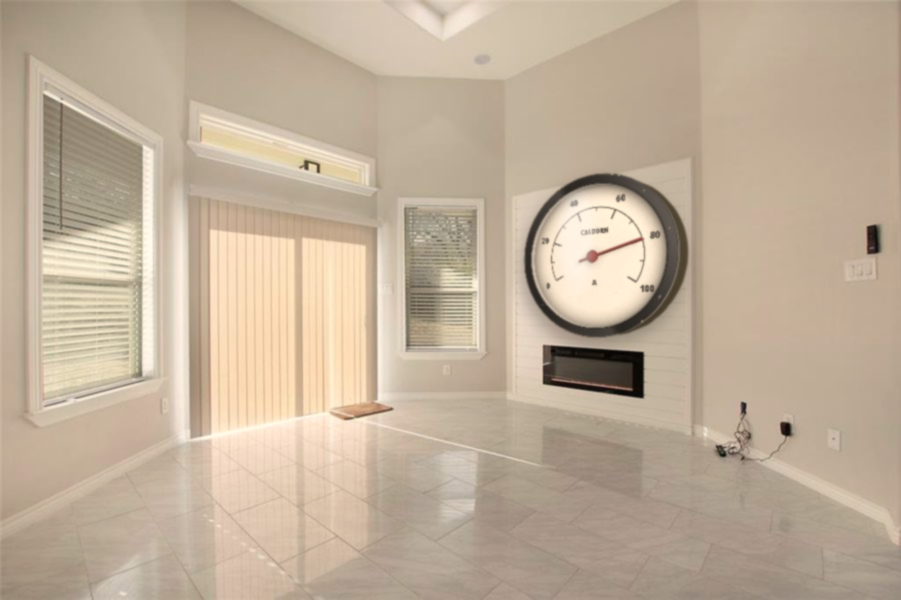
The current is 80 A
